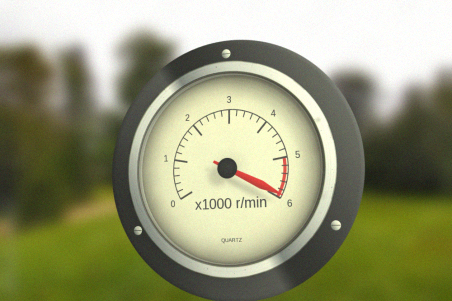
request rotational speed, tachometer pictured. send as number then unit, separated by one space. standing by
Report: 5900 rpm
